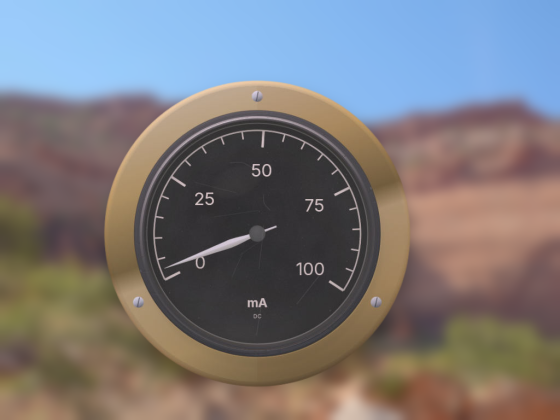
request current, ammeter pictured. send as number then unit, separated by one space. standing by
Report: 2.5 mA
